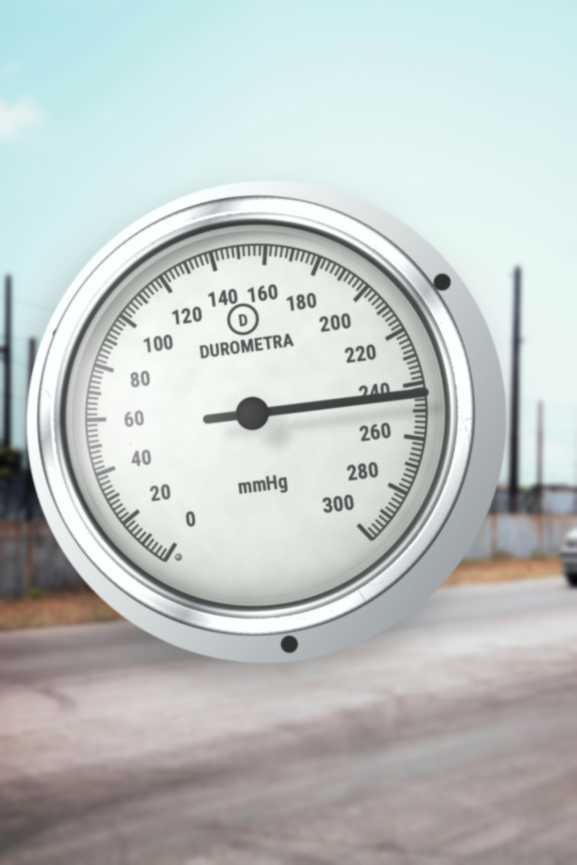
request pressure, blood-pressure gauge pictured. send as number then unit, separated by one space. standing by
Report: 244 mmHg
